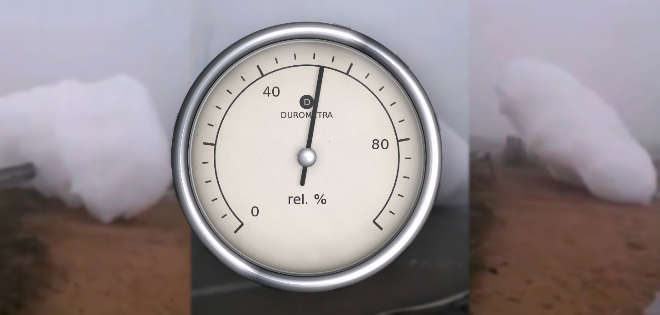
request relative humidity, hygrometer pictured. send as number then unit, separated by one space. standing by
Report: 54 %
